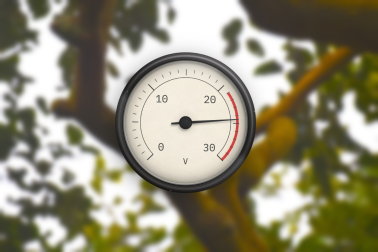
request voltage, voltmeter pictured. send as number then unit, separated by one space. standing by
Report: 24.5 V
